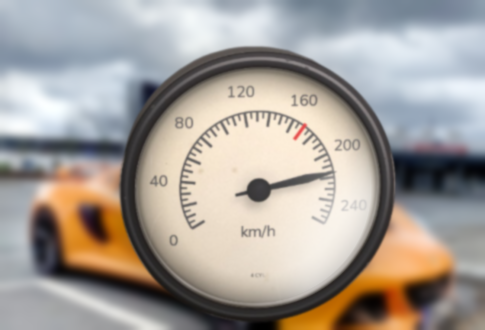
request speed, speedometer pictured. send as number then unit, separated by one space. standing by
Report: 215 km/h
